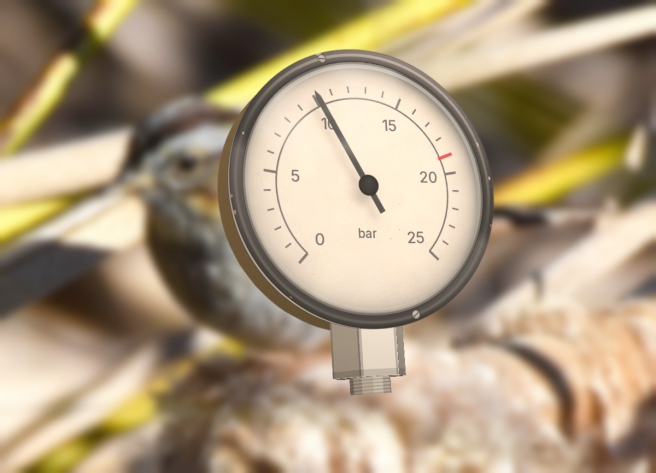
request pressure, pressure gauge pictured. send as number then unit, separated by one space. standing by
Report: 10 bar
